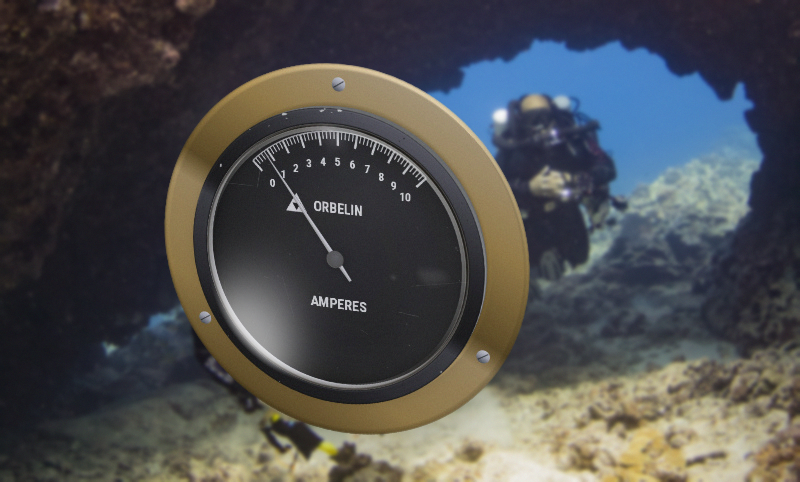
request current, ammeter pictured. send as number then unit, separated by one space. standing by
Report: 1 A
